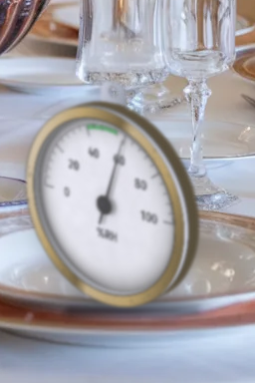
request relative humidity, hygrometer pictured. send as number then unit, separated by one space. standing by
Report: 60 %
